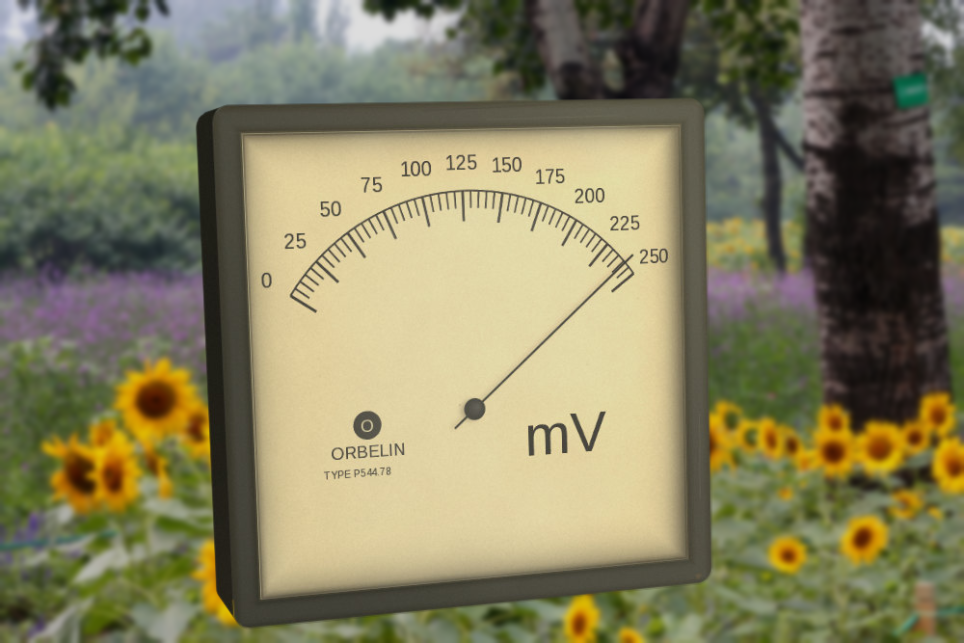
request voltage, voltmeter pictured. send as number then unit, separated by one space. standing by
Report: 240 mV
